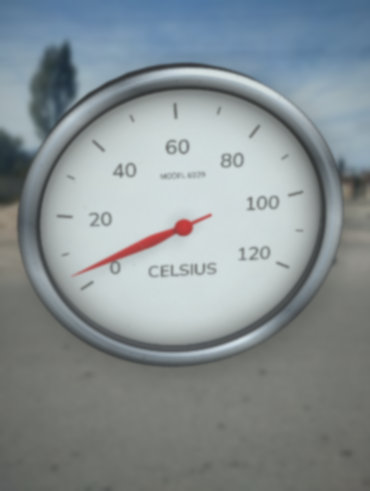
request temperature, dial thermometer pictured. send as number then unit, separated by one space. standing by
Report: 5 °C
